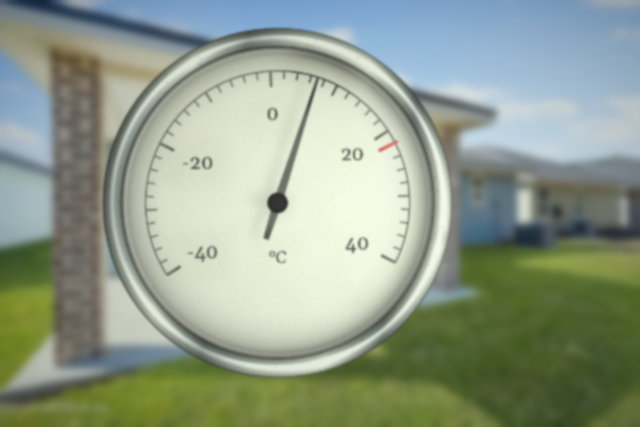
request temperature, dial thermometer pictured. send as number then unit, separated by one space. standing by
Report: 7 °C
